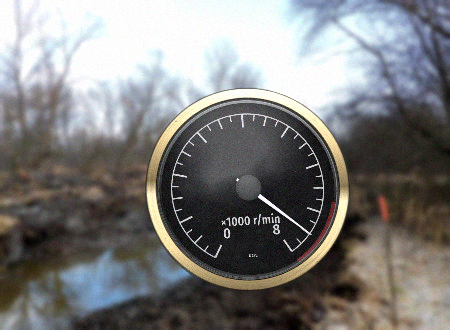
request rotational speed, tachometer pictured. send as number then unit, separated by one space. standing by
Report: 7500 rpm
